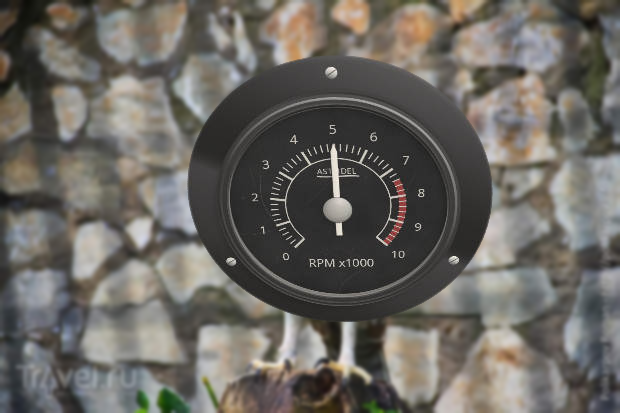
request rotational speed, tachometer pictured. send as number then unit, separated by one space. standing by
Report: 5000 rpm
